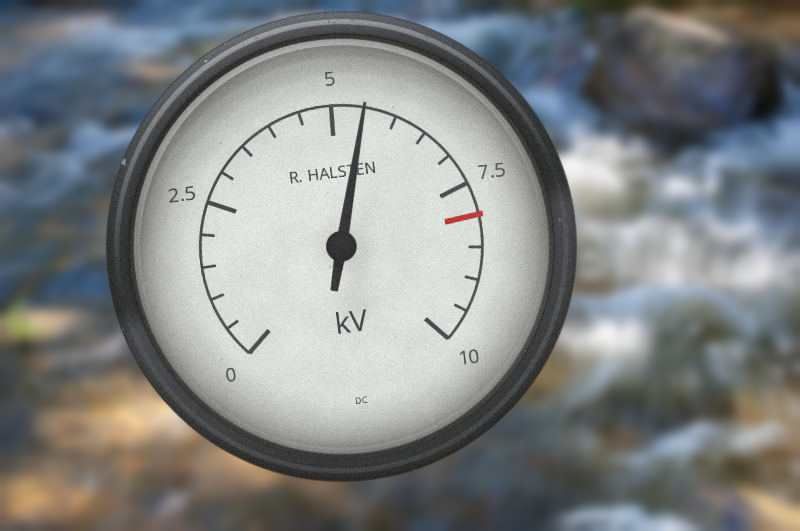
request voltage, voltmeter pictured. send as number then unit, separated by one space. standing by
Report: 5.5 kV
